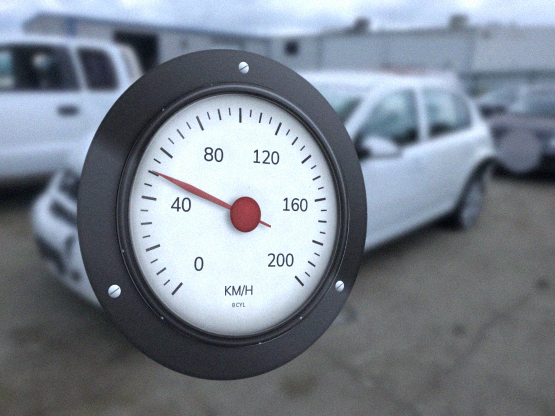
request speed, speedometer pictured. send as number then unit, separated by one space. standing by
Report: 50 km/h
